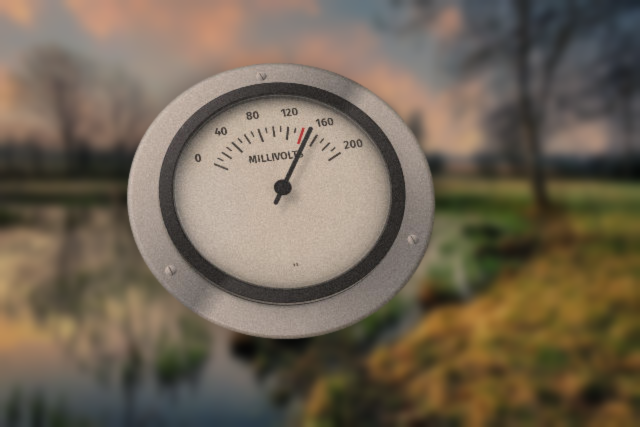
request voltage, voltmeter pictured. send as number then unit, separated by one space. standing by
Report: 150 mV
